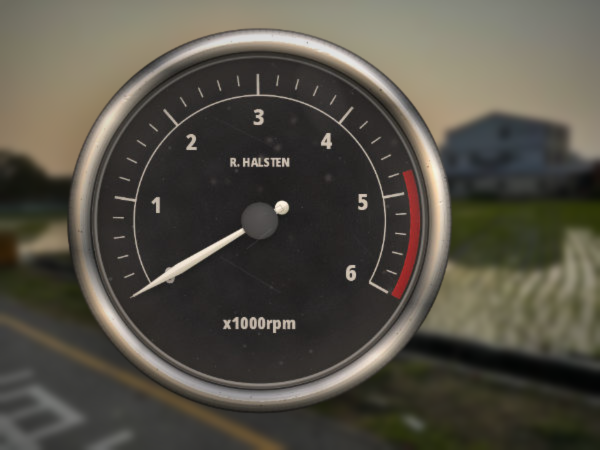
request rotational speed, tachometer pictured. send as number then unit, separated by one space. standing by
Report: 0 rpm
